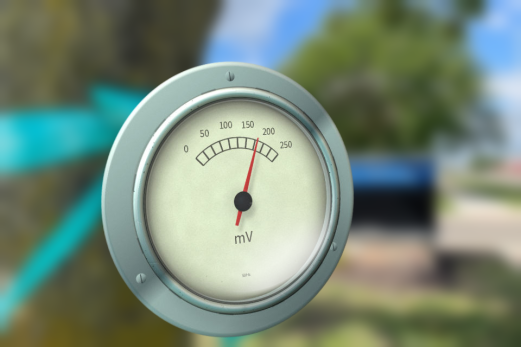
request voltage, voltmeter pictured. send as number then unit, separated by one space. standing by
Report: 175 mV
